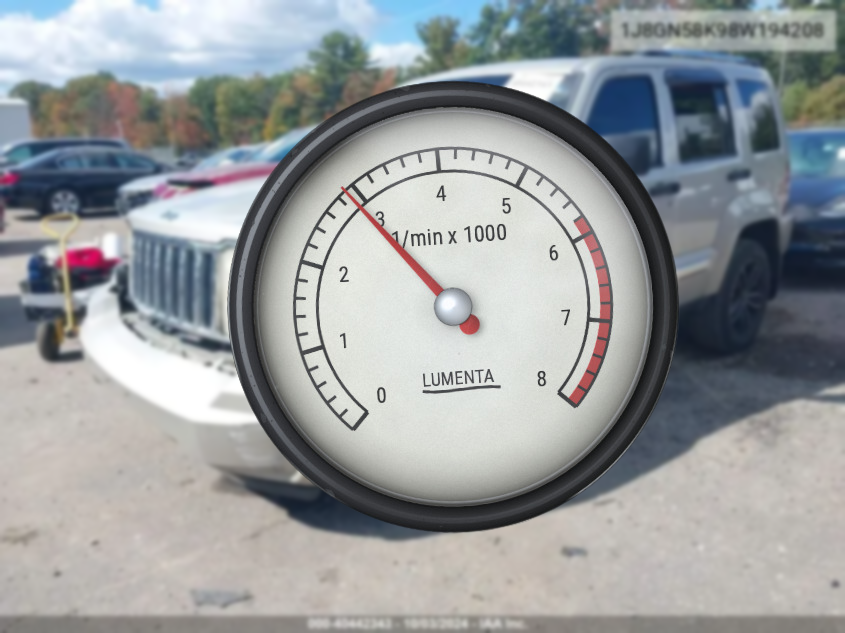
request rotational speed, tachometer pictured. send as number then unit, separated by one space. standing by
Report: 2900 rpm
